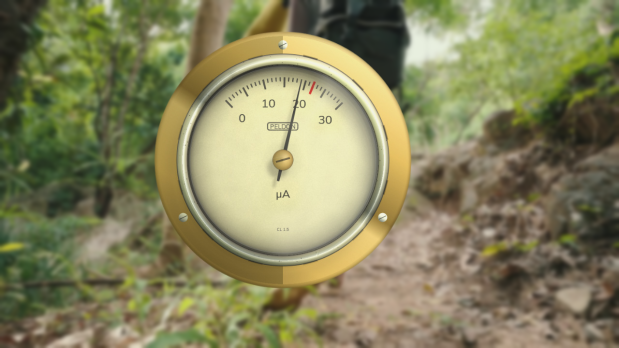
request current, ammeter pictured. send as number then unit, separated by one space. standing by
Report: 19 µA
